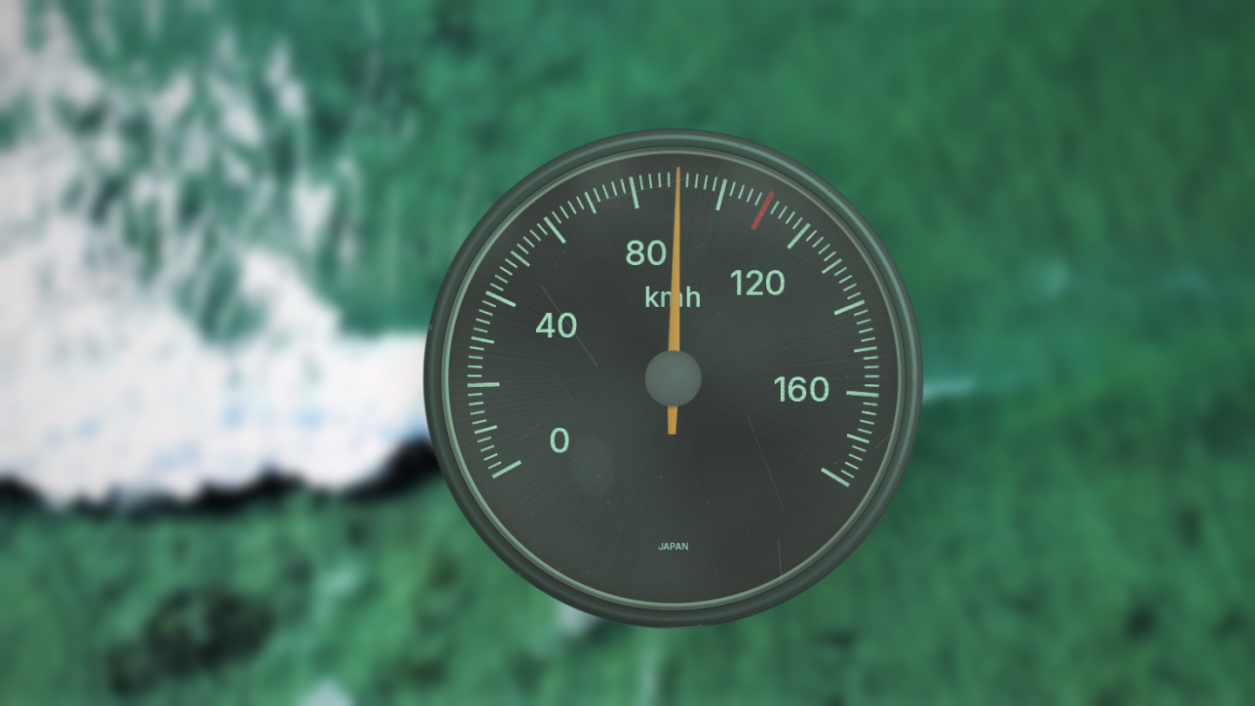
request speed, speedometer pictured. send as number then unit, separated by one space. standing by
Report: 90 km/h
